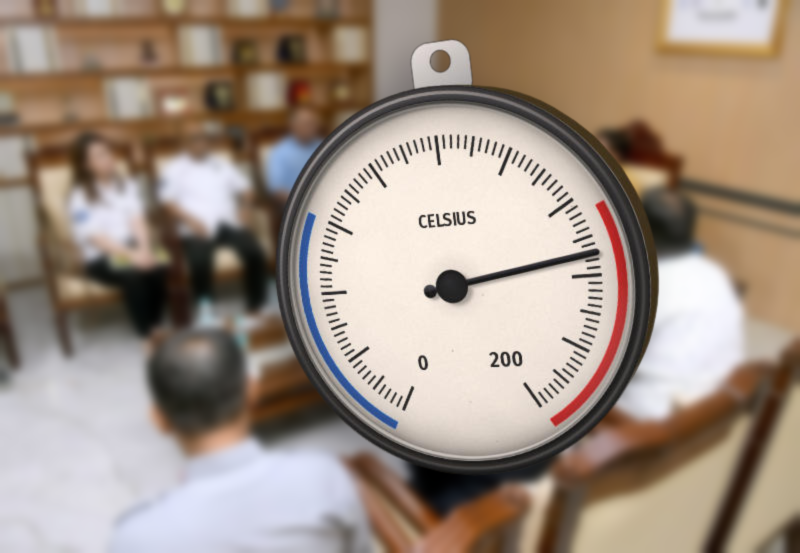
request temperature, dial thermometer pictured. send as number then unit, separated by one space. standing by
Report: 154 °C
